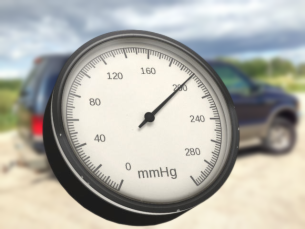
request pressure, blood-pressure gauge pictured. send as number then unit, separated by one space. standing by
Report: 200 mmHg
